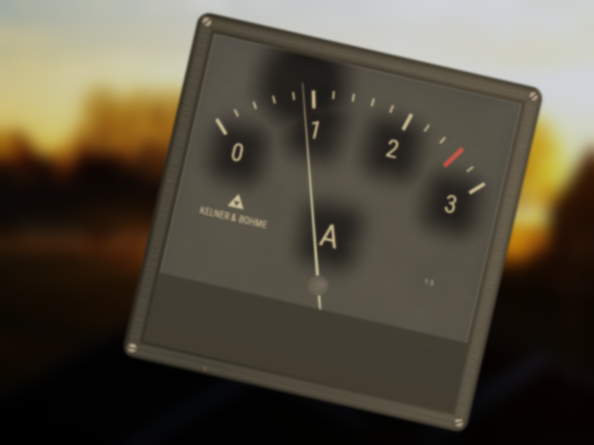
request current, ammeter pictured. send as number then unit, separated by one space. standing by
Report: 0.9 A
